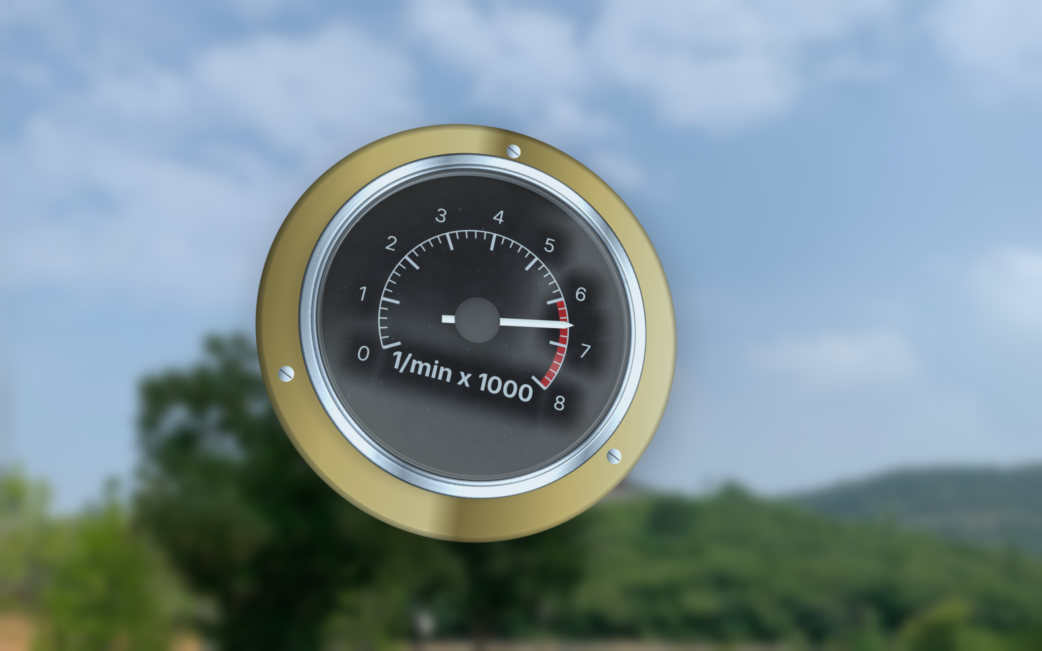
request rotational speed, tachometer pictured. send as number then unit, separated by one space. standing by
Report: 6600 rpm
